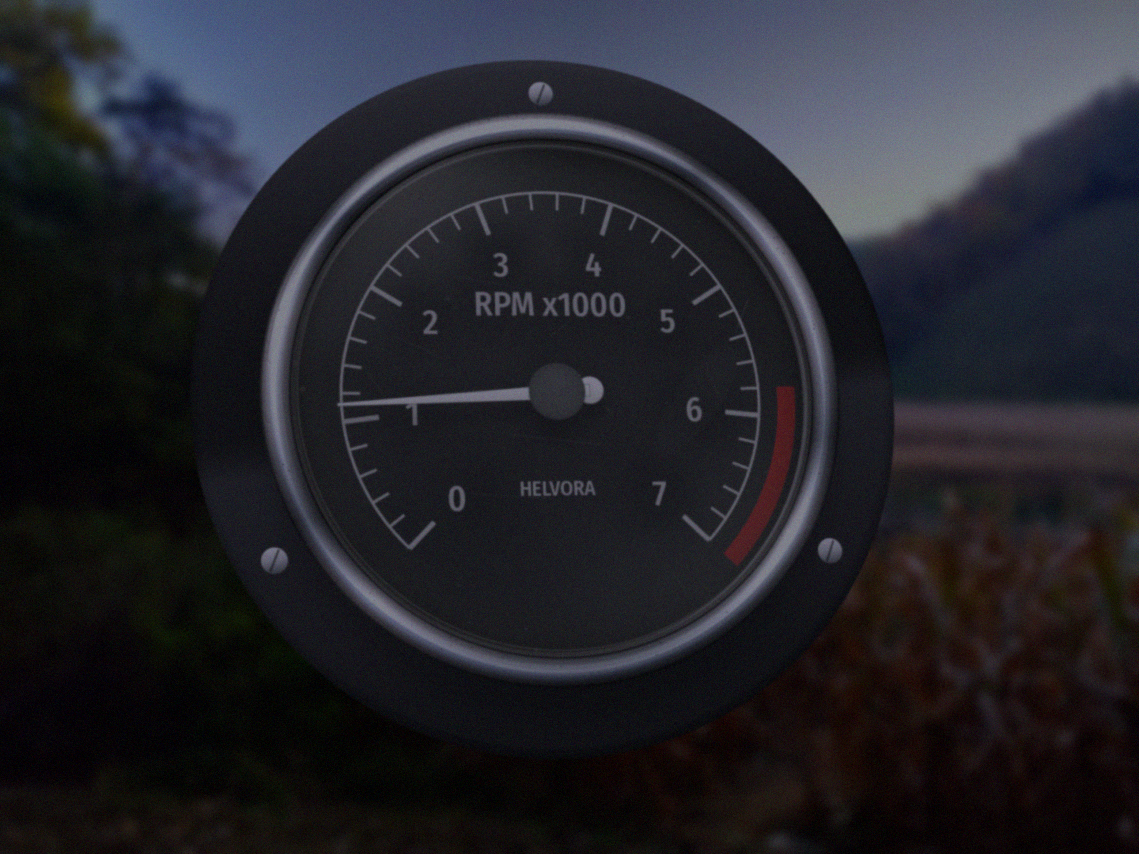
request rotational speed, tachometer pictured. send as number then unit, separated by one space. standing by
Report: 1100 rpm
